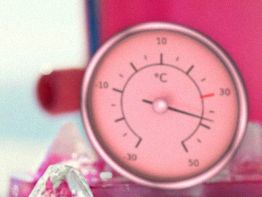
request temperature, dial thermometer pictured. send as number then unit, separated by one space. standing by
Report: 37.5 °C
